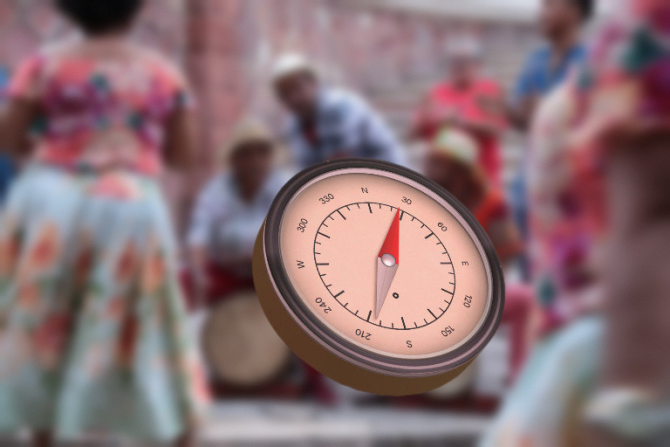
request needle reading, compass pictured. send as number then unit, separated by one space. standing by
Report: 25 °
